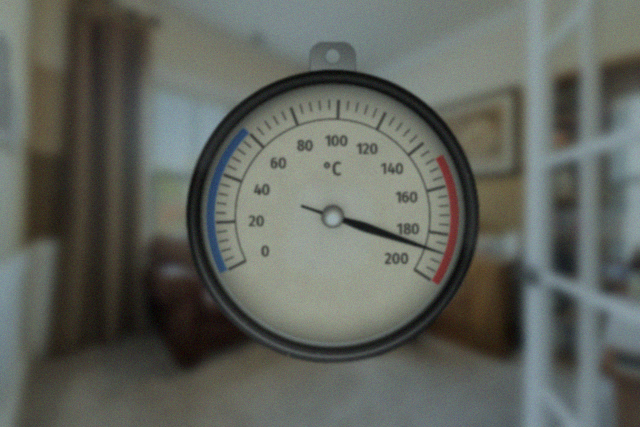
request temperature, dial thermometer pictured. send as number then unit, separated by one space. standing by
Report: 188 °C
